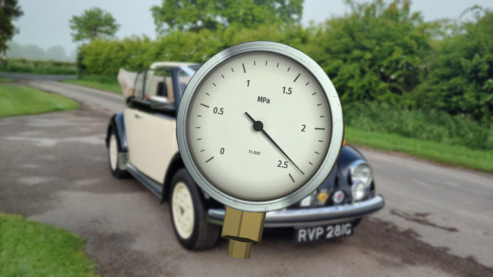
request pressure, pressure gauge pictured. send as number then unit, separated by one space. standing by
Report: 2.4 MPa
